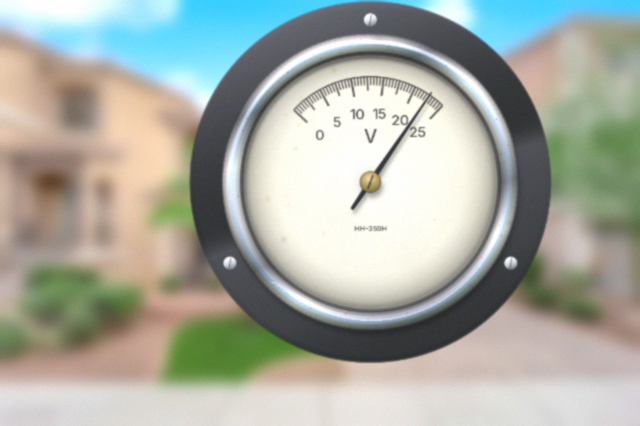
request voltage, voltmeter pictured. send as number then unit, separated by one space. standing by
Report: 22.5 V
